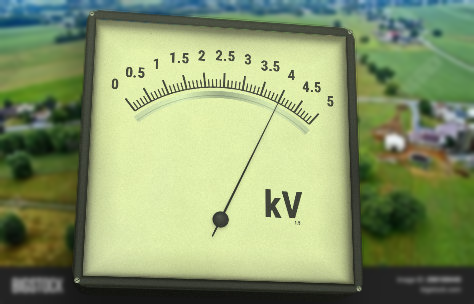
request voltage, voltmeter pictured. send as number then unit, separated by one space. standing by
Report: 4 kV
